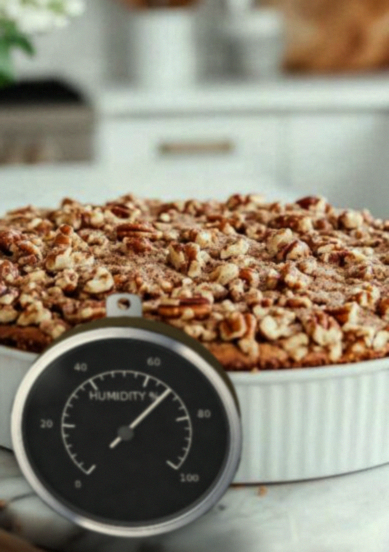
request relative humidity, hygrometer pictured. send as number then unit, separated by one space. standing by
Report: 68 %
